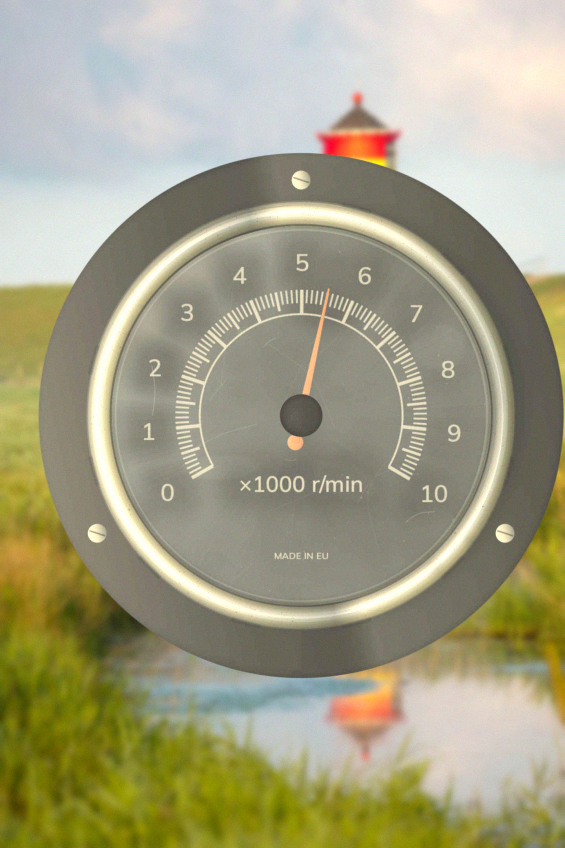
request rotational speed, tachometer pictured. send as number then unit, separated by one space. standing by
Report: 5500 rpm
